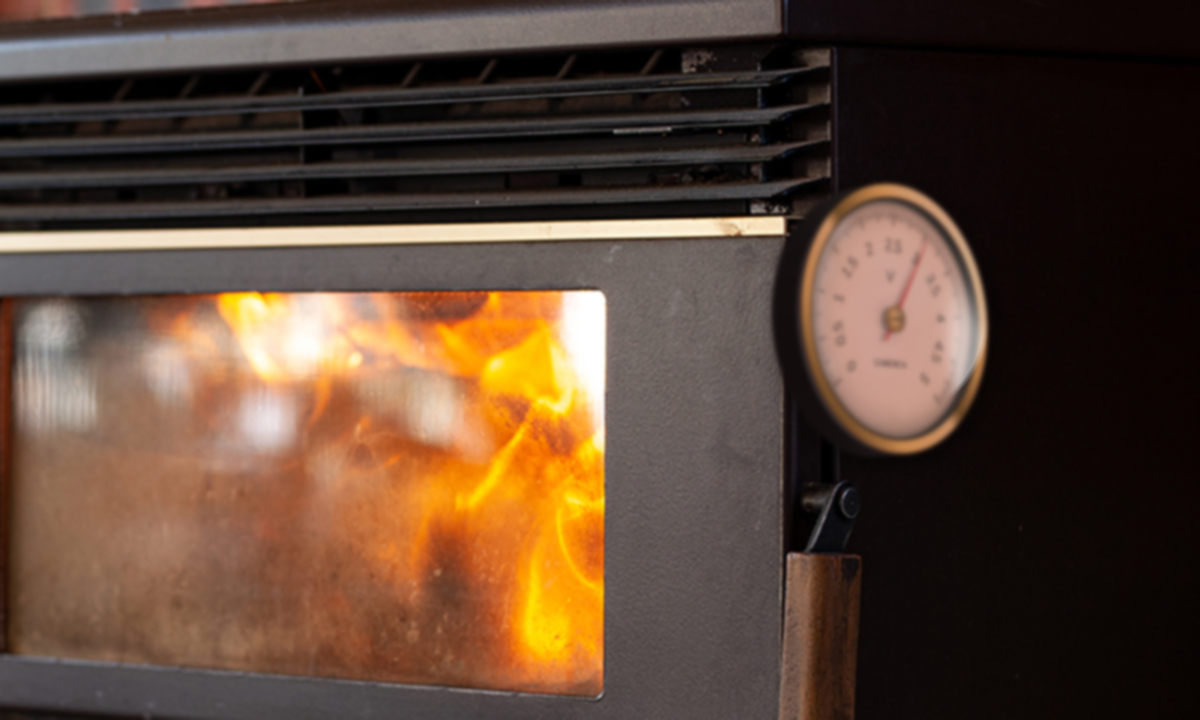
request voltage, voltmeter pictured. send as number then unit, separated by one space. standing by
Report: 3 V
